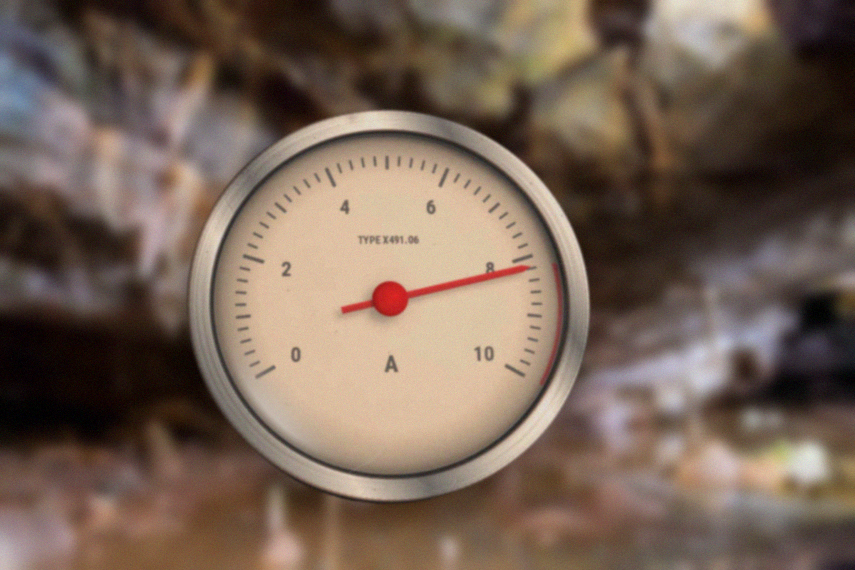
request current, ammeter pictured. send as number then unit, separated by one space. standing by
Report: 8.2 A
